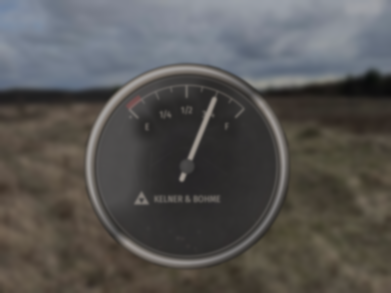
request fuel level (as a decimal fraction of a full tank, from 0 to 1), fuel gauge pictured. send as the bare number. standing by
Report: 0.75
